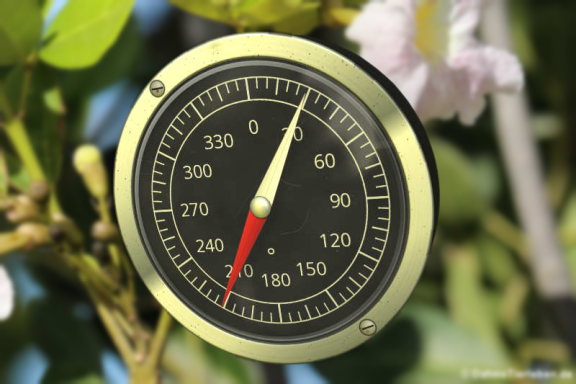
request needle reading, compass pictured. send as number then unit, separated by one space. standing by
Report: 210 °
